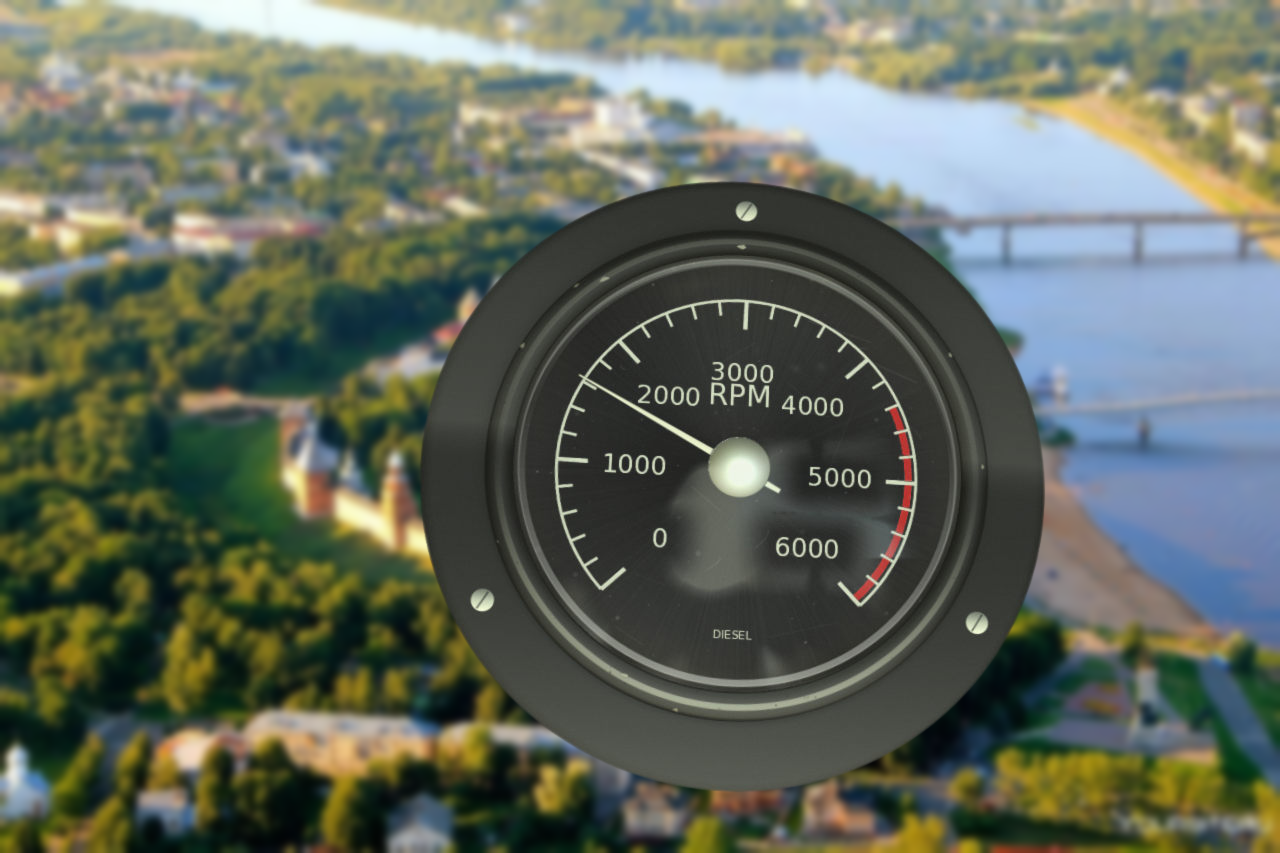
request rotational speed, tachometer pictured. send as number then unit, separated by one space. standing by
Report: 1600 rpm
